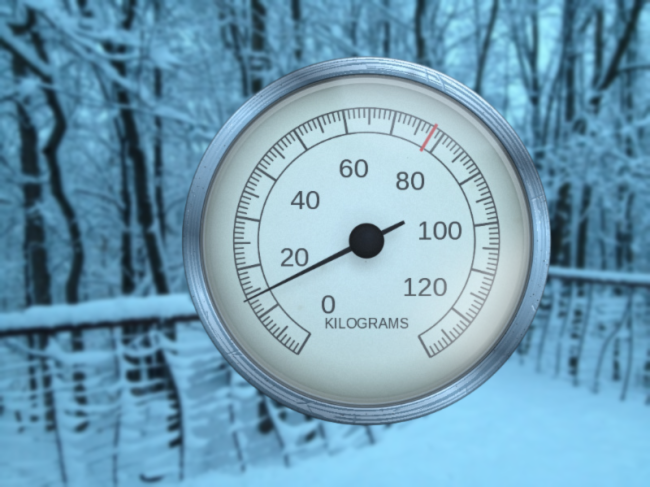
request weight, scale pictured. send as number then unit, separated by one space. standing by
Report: 14 kg
